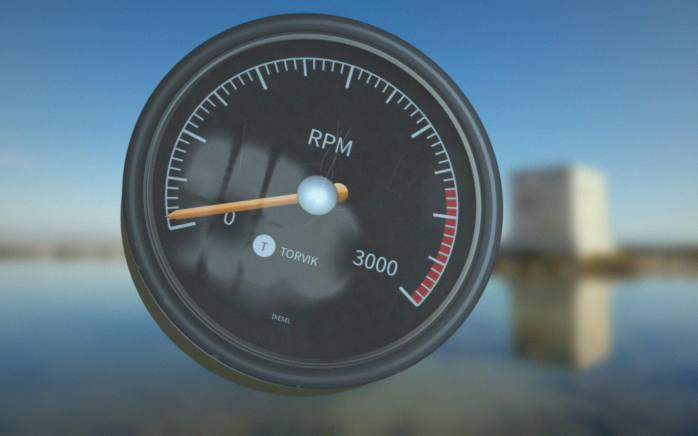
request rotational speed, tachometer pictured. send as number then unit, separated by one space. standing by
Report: 50 rpm
